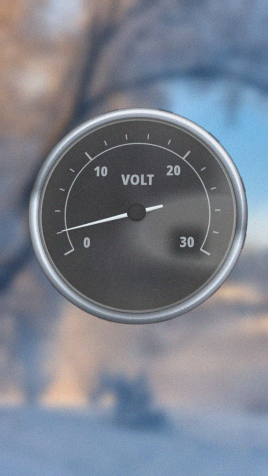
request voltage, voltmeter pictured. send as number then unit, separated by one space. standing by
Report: 2 V
